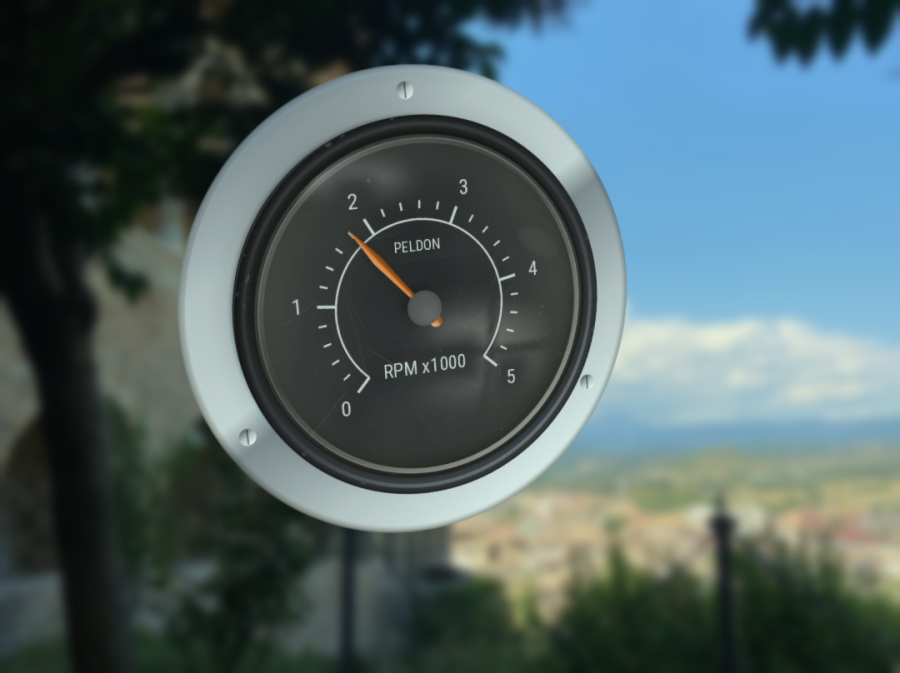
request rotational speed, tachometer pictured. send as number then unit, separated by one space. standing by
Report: 1800 rpm
